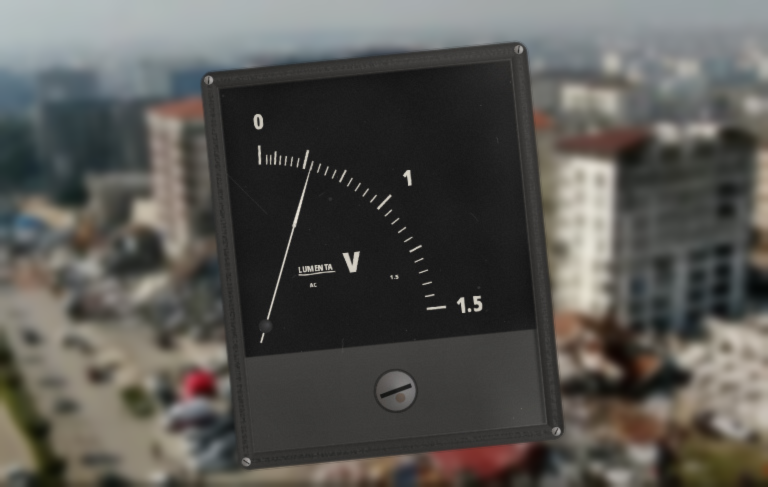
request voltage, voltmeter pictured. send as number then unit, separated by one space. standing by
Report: 0.55 V
